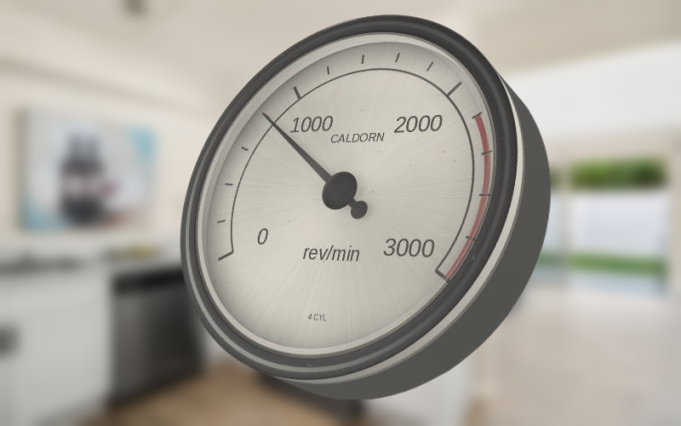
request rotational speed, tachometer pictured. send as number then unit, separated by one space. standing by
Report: 800 rpm
